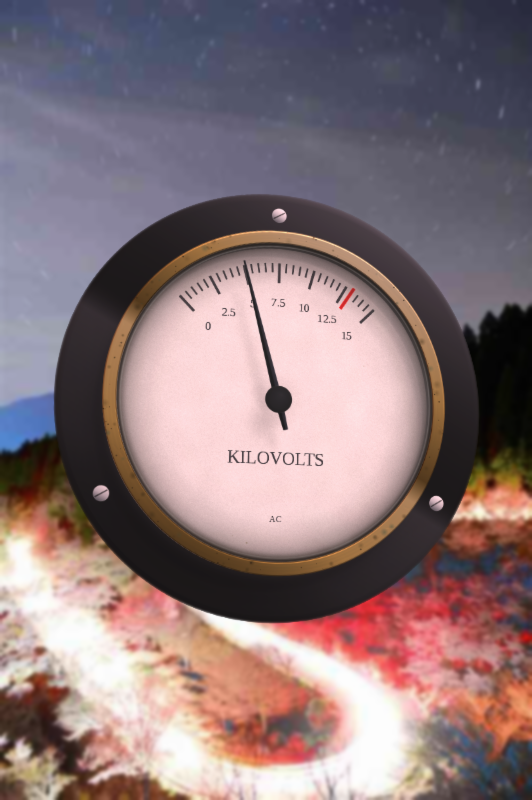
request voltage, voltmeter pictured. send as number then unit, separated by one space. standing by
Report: 5 kV
